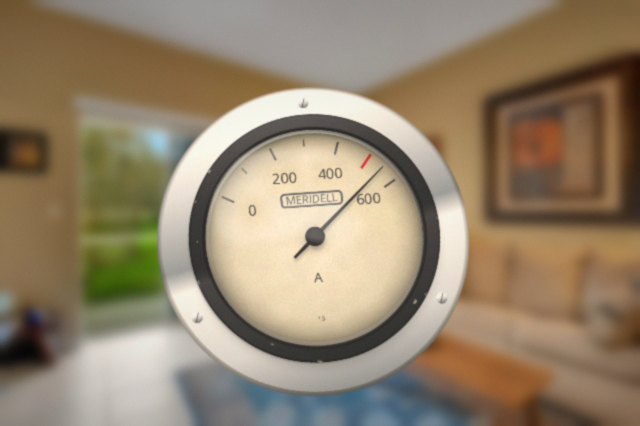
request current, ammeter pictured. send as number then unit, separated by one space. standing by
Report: 550 A
